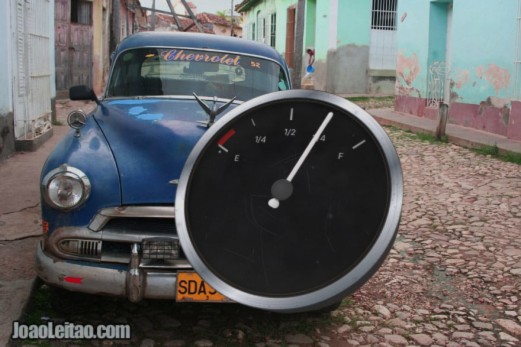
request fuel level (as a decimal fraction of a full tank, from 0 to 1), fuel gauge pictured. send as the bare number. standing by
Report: 0.75
